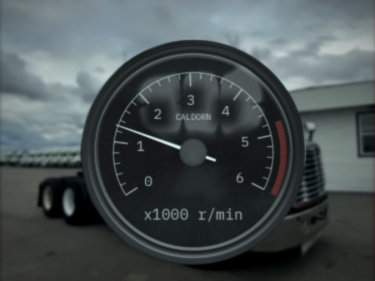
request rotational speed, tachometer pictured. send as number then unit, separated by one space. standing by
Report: 1300 rpm
